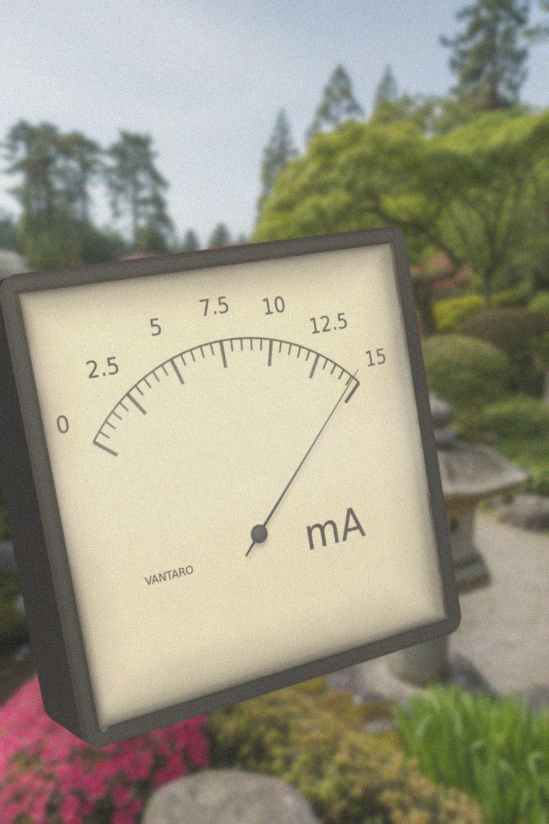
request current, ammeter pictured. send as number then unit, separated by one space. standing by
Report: 14.5 mA
